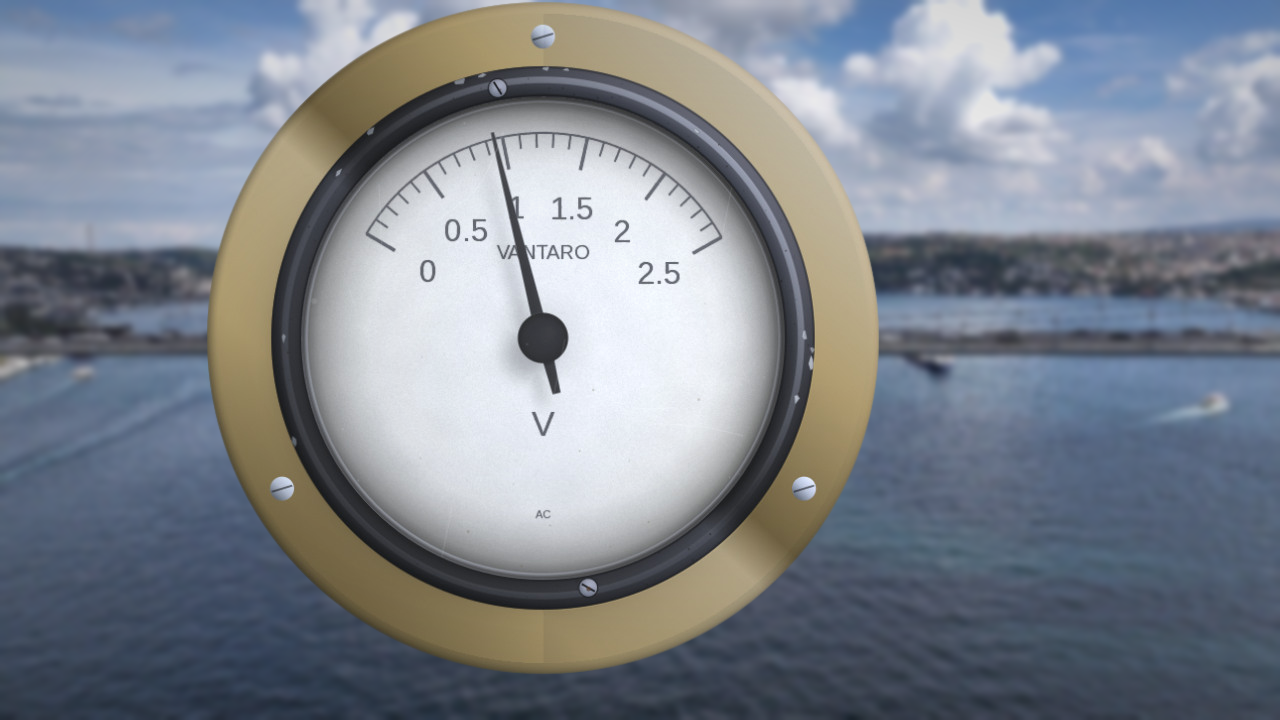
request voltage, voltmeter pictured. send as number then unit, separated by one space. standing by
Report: 0.95 V
